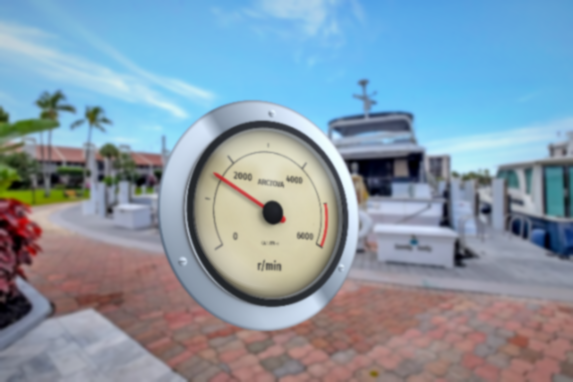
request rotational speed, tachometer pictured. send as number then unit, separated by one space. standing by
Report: 1500 rpm
